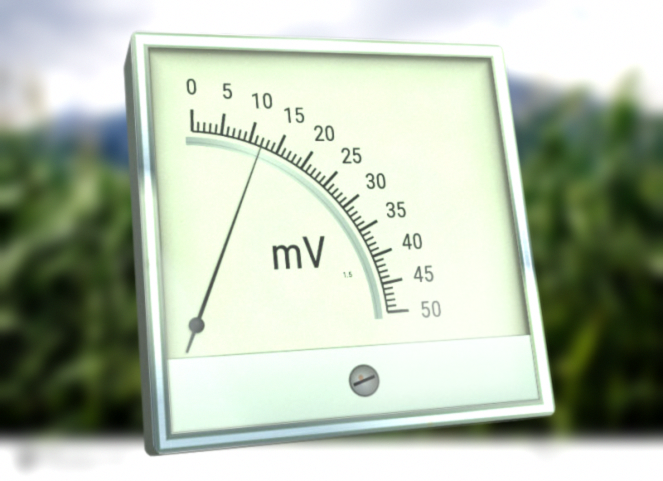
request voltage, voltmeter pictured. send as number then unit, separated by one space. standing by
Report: 12 mV
